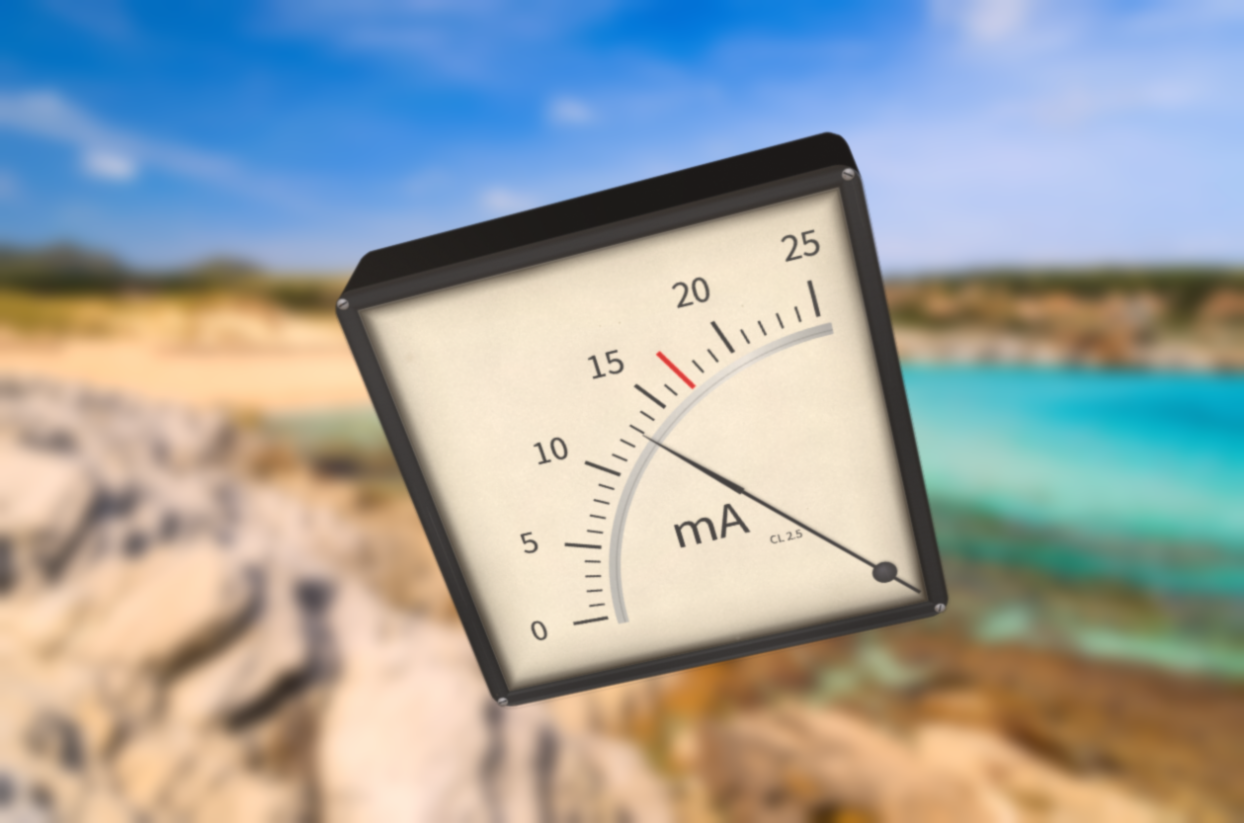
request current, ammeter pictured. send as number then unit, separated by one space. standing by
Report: 13 mA
